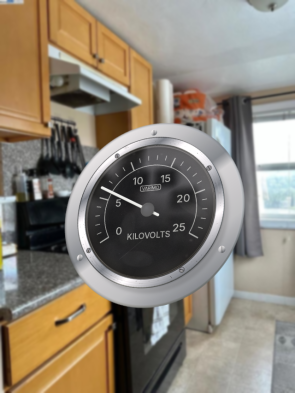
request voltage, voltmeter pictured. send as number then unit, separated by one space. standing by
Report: 6 kV
